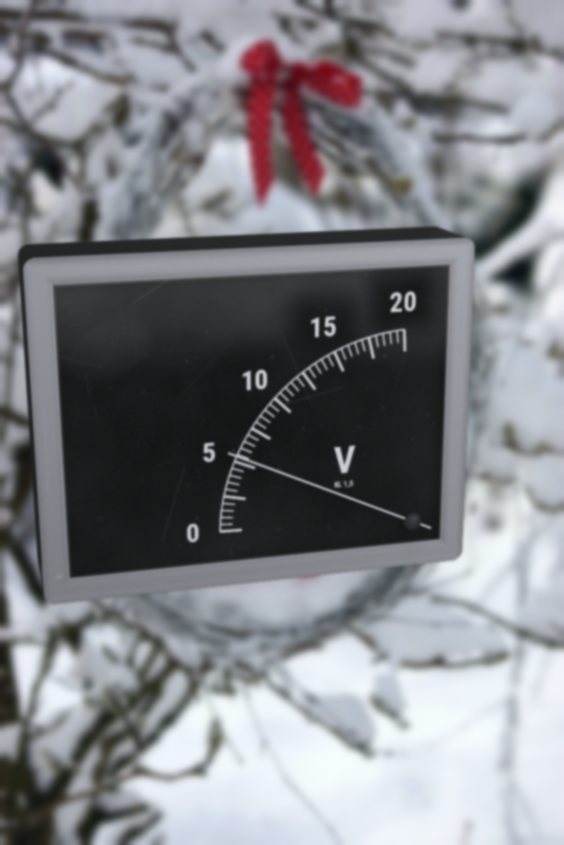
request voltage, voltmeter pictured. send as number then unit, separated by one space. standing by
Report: 5.5 V
